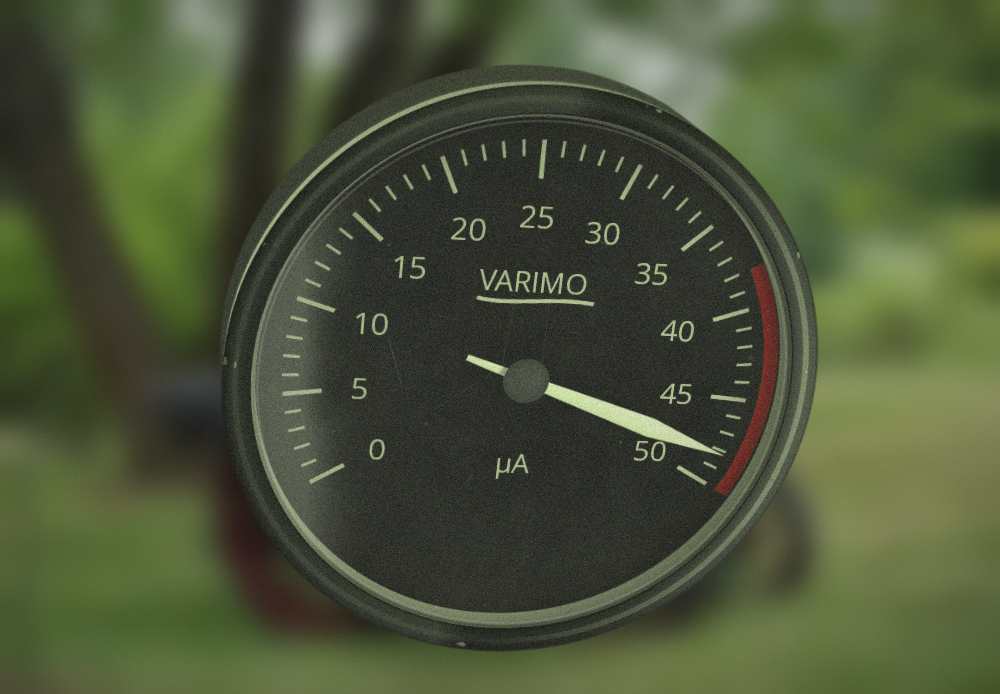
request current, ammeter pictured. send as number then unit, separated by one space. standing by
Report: 48 µA
